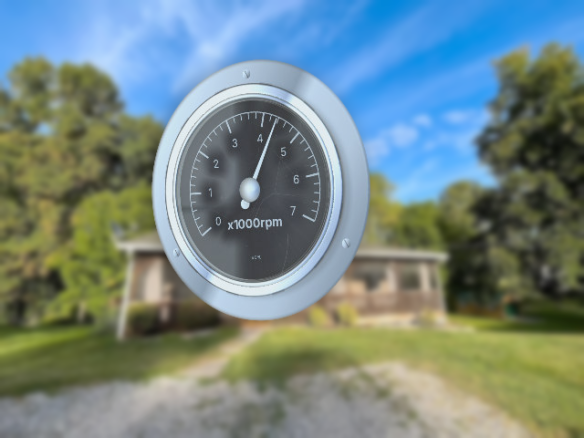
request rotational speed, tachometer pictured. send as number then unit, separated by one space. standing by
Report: 4400 rpm
